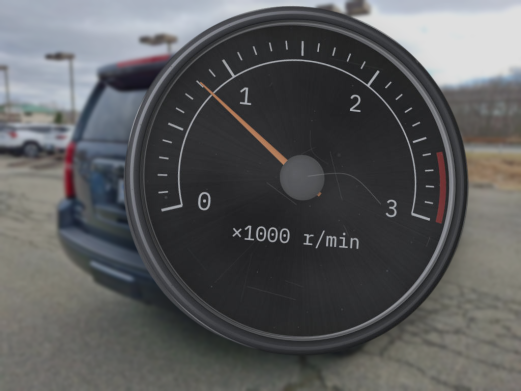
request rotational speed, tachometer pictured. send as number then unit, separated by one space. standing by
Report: 800 rpm
